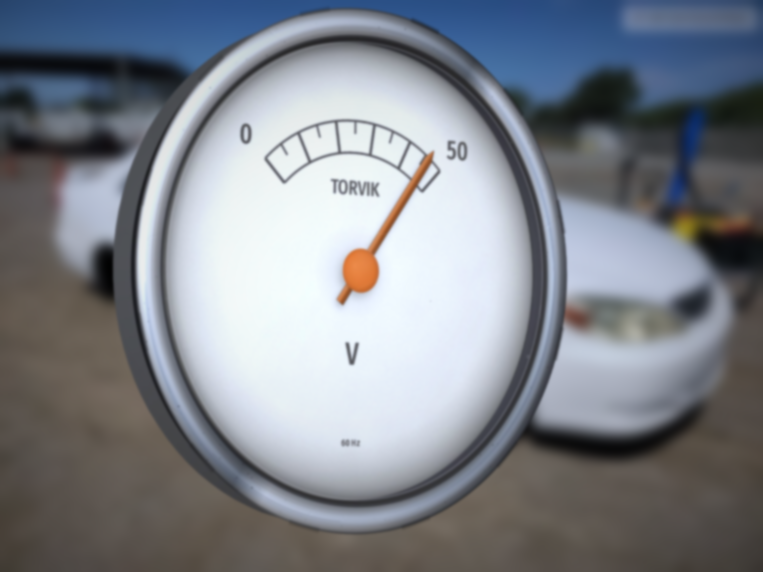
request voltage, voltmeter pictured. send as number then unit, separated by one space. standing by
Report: 45 V
